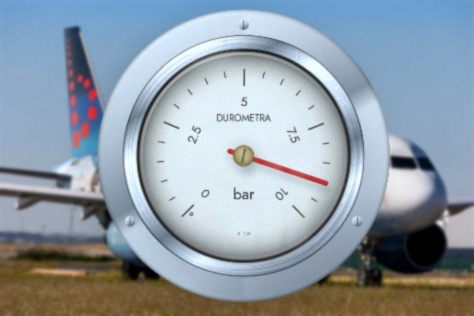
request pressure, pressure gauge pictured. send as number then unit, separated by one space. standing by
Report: 9 bar
